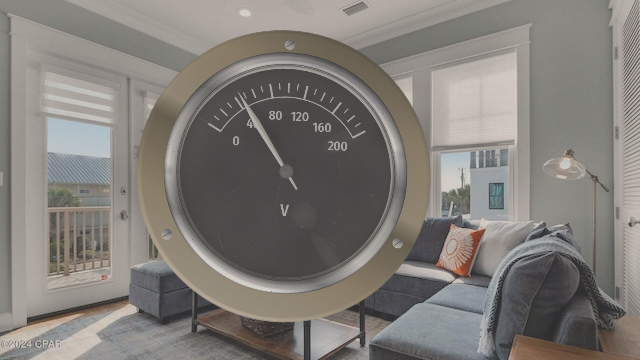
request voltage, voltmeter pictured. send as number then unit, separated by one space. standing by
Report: 45 V
